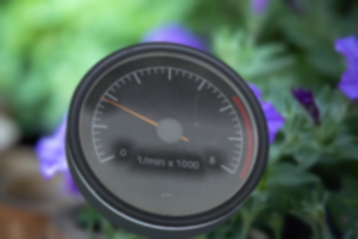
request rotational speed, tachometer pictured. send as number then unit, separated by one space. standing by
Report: 1800 rpm
